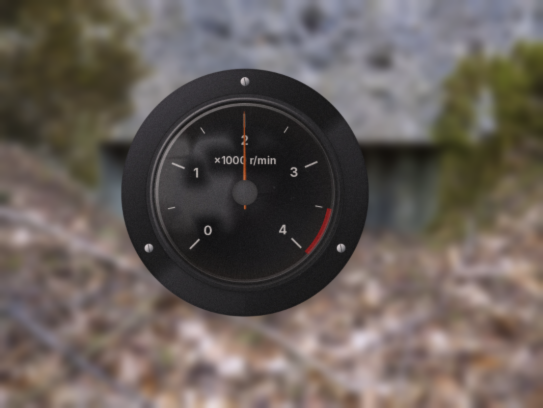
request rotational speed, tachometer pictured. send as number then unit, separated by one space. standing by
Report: 2000 rpm
